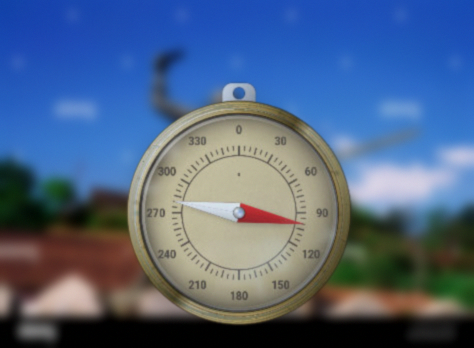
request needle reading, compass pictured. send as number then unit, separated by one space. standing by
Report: 100 °
